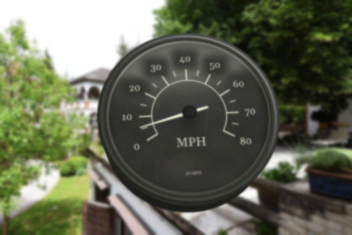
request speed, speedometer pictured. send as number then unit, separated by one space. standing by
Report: 5 mph
